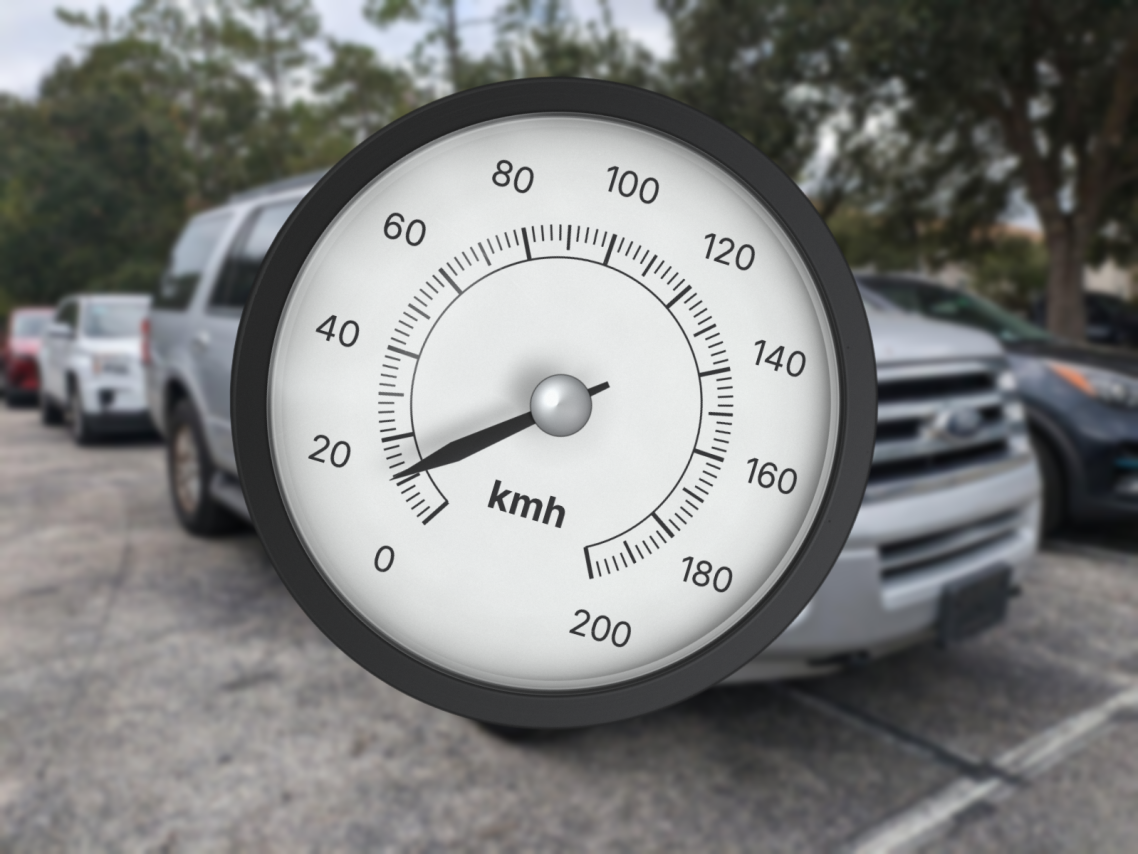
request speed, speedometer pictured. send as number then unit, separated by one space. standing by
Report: 12 km/h
